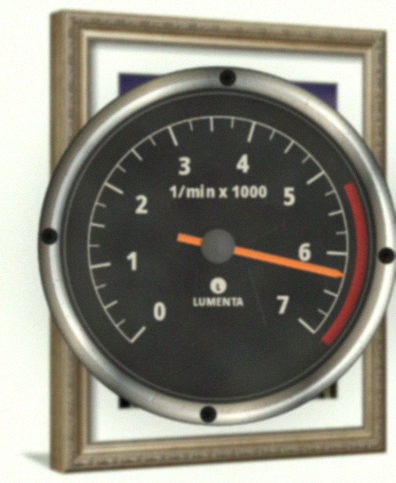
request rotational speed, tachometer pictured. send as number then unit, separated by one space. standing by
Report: 6250 rpm
